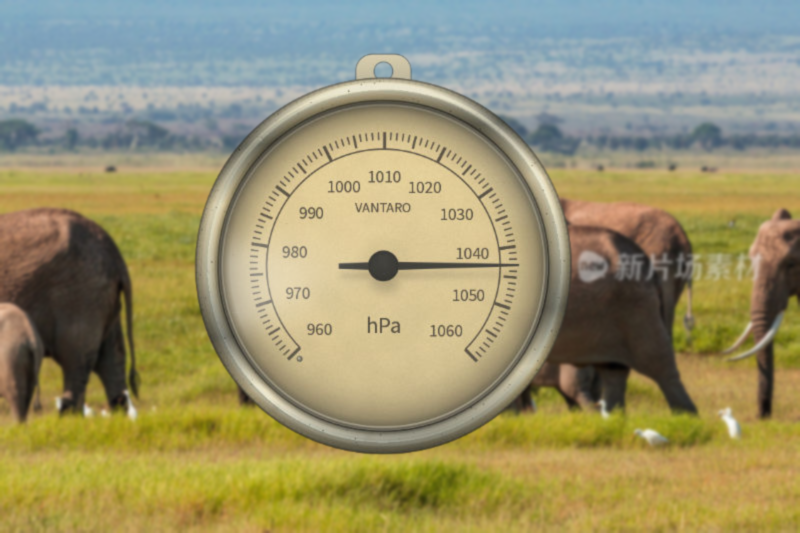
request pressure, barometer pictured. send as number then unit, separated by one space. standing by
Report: 1043 hPa
